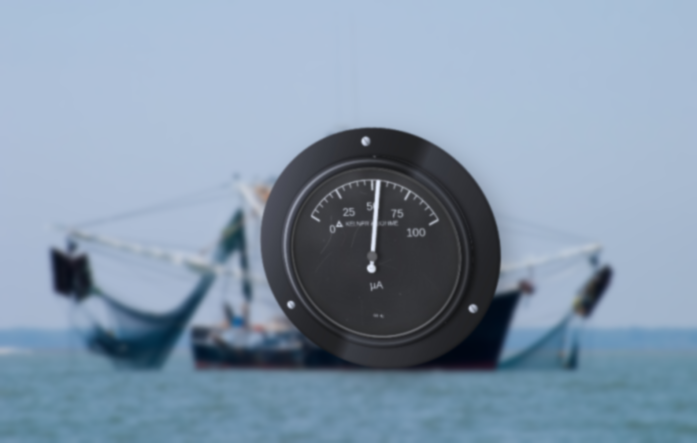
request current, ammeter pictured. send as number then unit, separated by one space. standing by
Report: 55 µA
